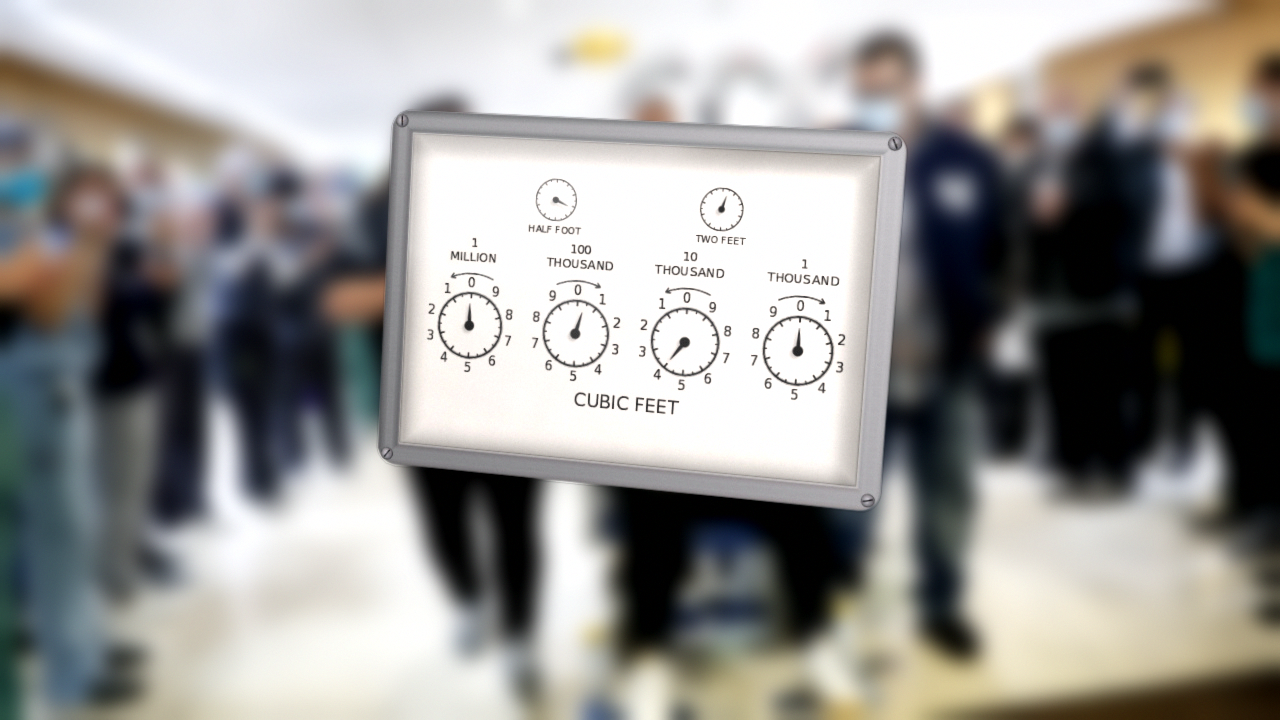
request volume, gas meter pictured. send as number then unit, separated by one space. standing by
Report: 4000 ft³
